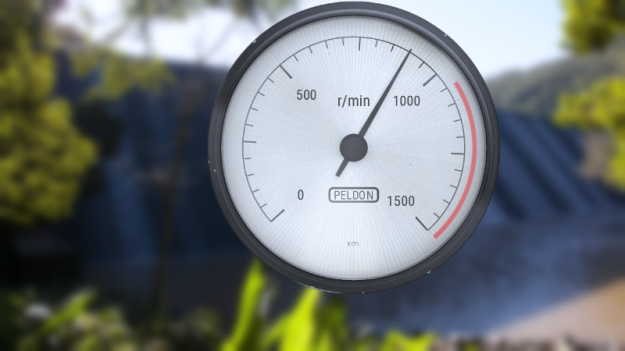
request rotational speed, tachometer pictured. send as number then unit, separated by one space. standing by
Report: 900 rpm
